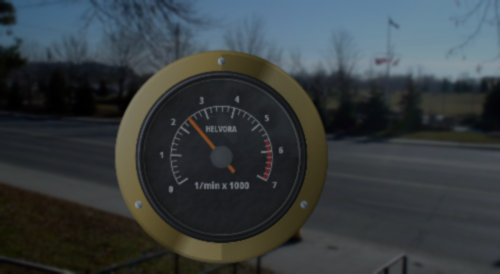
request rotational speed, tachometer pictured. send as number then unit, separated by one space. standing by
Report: 2400 rpm
